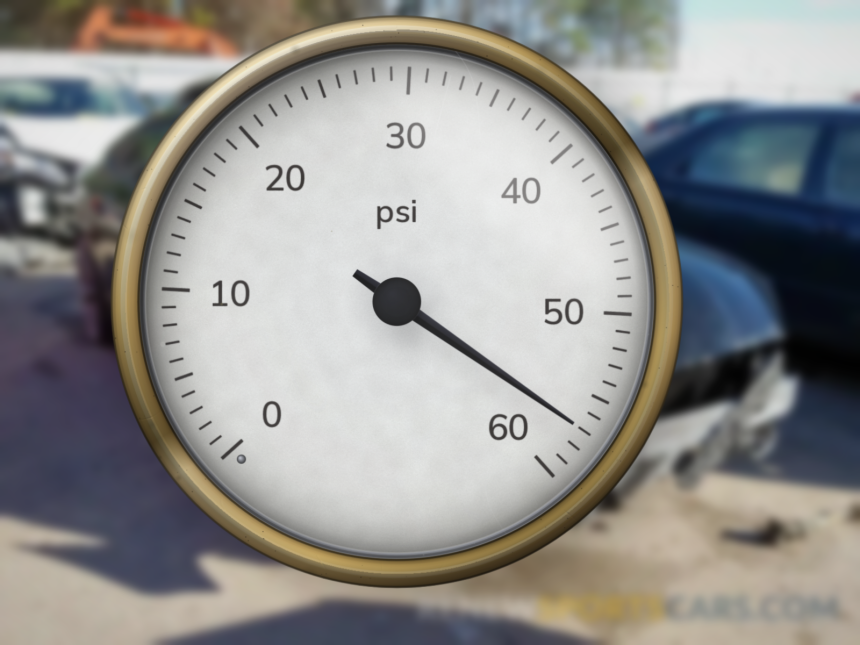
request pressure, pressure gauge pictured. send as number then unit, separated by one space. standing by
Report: 57 psi
